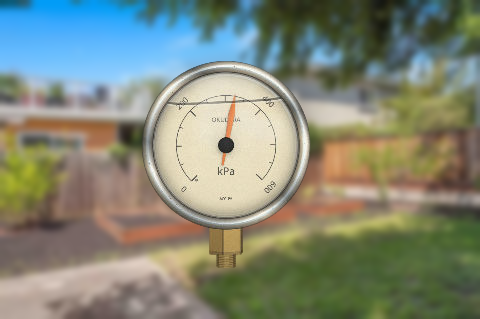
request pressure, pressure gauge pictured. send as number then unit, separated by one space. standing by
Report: 325 kPa
